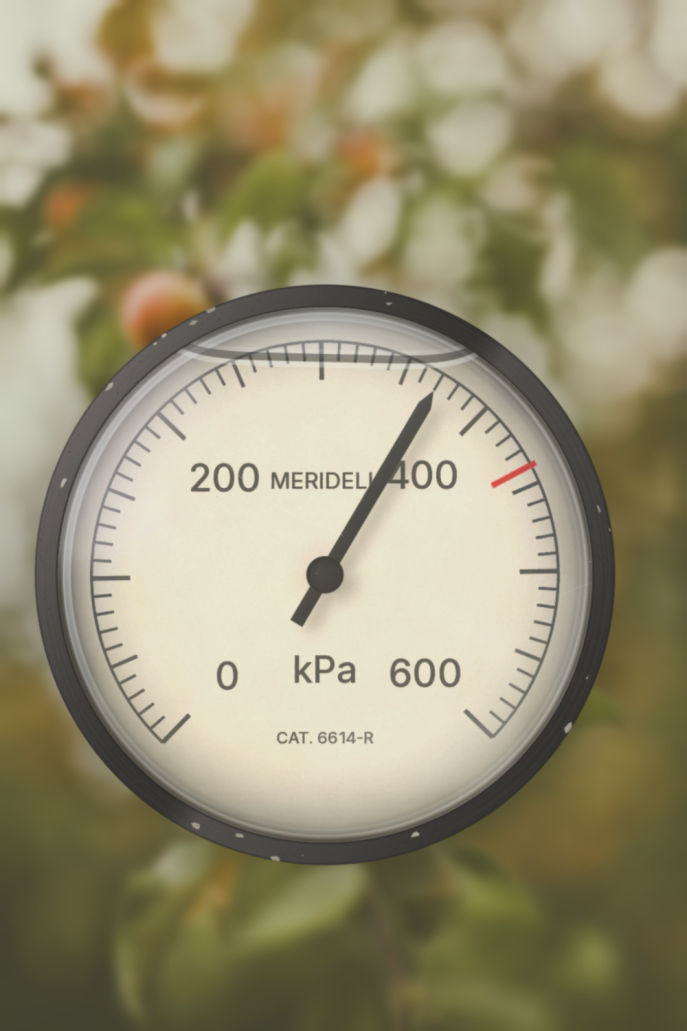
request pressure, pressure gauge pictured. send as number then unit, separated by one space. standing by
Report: 370 kPa
